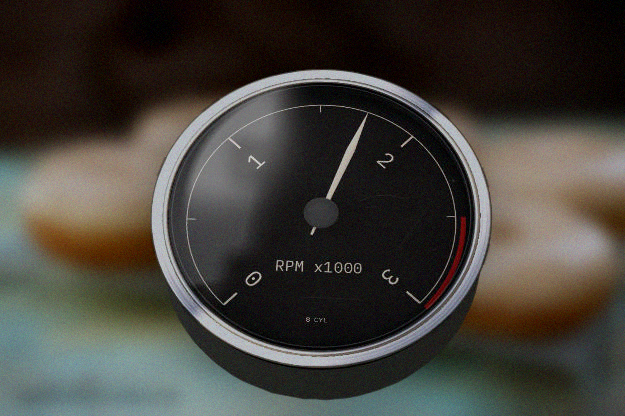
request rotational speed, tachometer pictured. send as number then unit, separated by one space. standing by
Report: 1750 rpm
